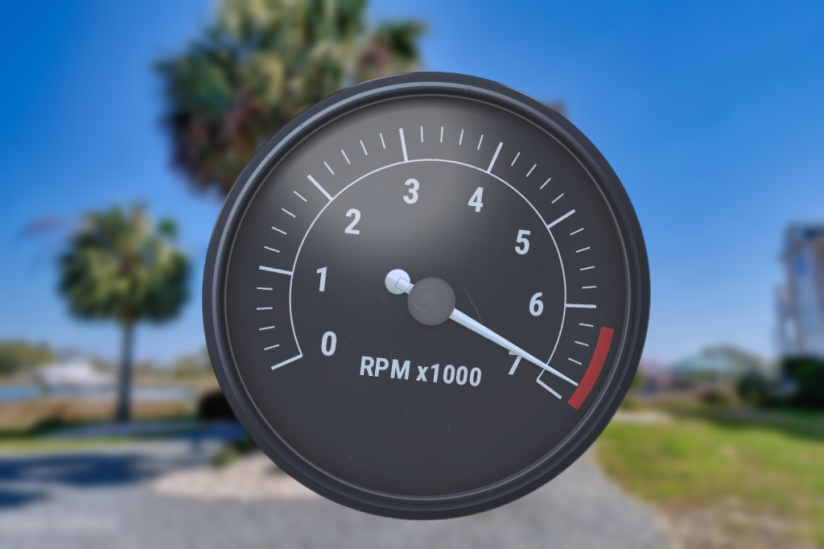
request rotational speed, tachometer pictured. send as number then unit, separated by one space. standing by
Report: 6800 rpm
